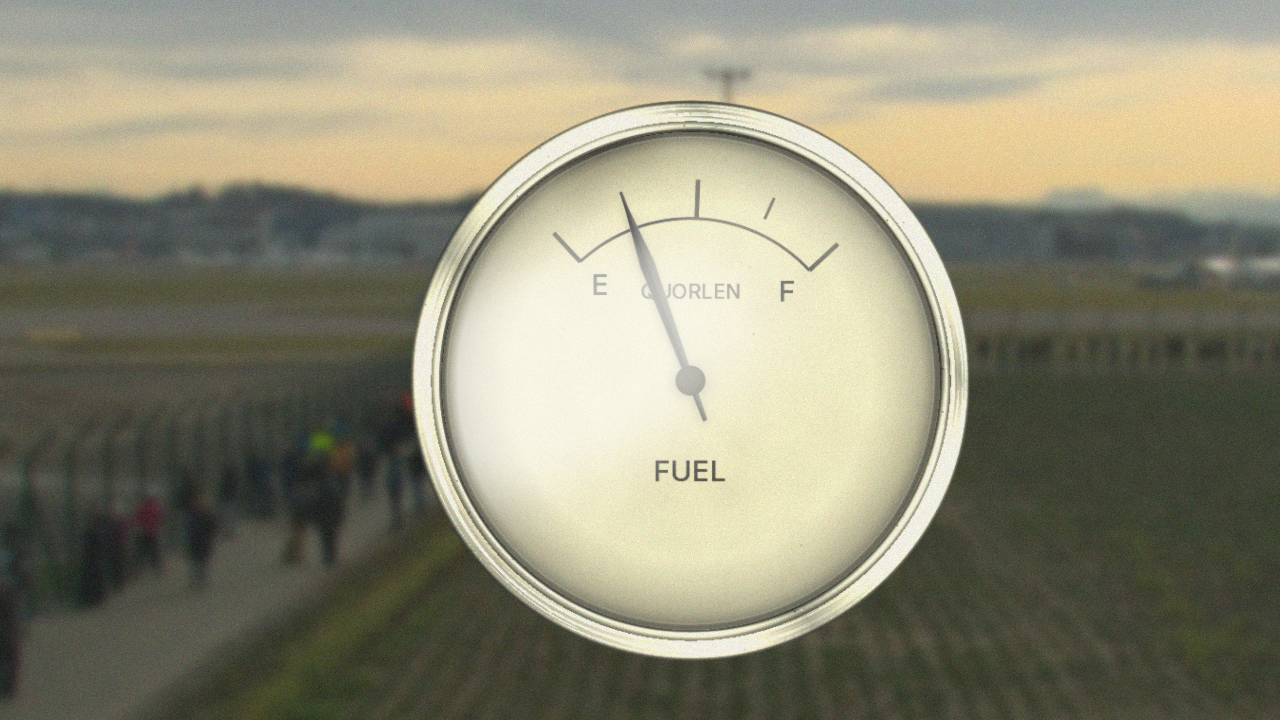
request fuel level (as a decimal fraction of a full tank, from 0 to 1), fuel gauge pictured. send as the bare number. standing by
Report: 0.25
